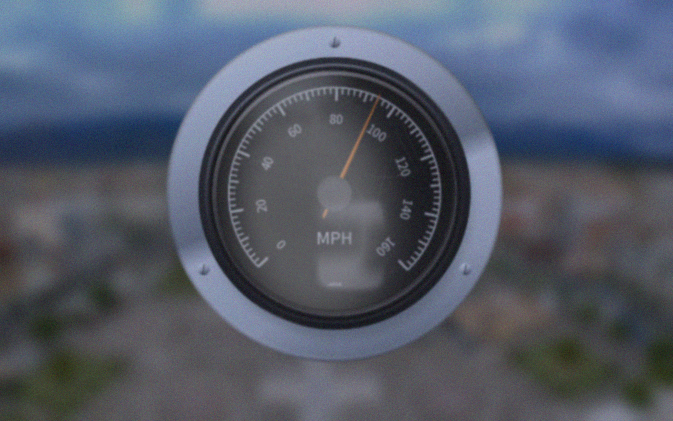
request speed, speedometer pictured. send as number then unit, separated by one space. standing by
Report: 94 mph
